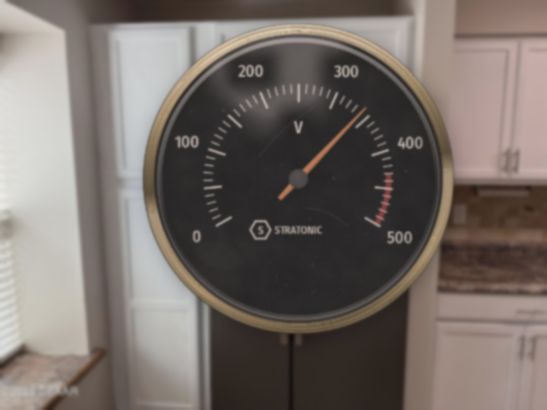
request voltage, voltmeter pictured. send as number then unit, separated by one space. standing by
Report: 340 V
